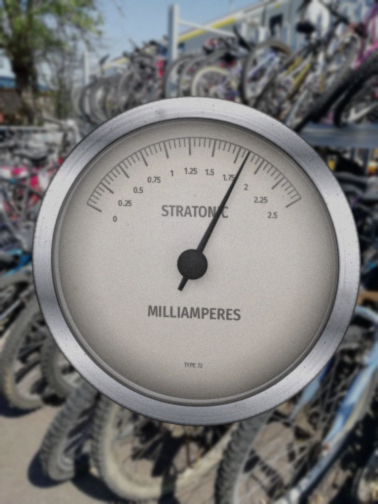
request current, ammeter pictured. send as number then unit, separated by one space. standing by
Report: 1.85 mA
